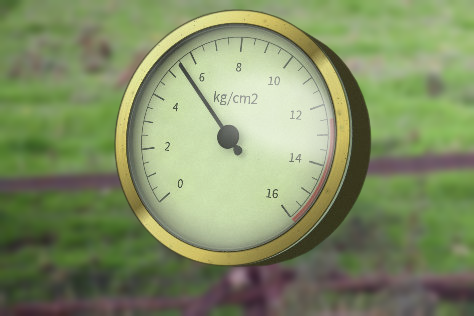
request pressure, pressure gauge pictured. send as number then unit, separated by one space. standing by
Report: 5.5 kg/cm²
